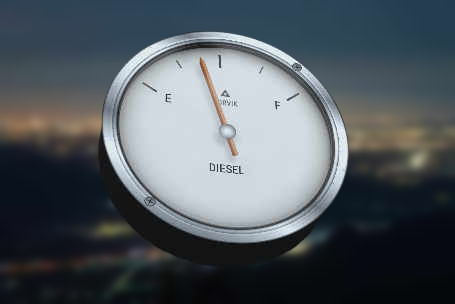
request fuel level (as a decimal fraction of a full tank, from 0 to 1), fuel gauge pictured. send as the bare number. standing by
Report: 0.375
